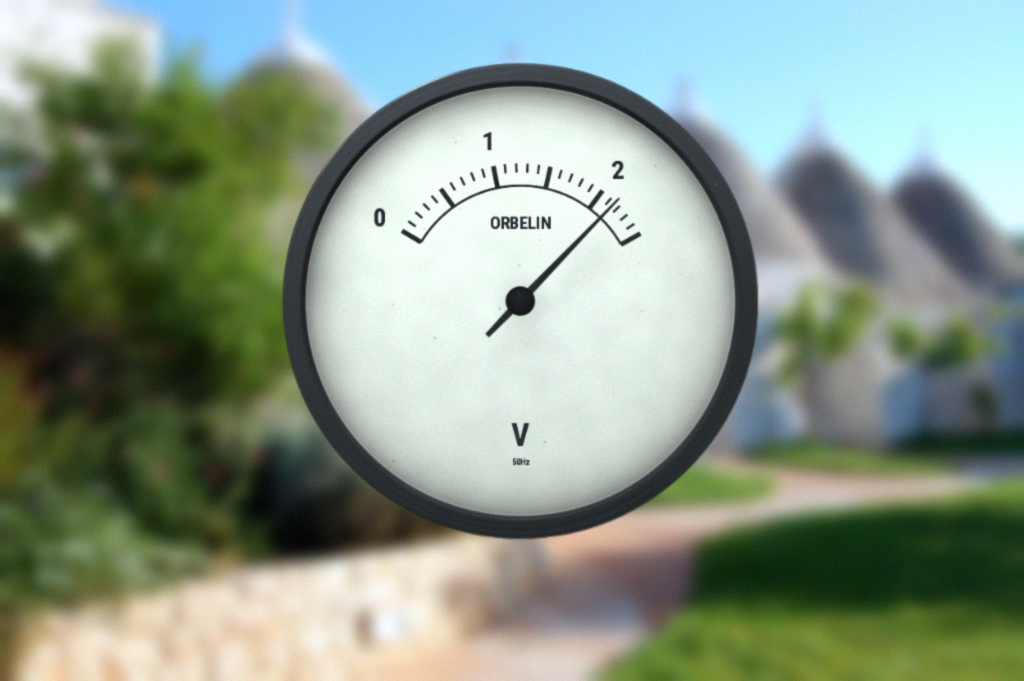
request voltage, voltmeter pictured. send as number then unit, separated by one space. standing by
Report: 2.15 V
